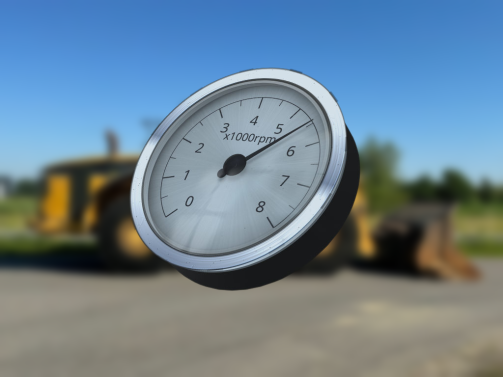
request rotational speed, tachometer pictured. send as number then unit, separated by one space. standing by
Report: 5500 rpm
